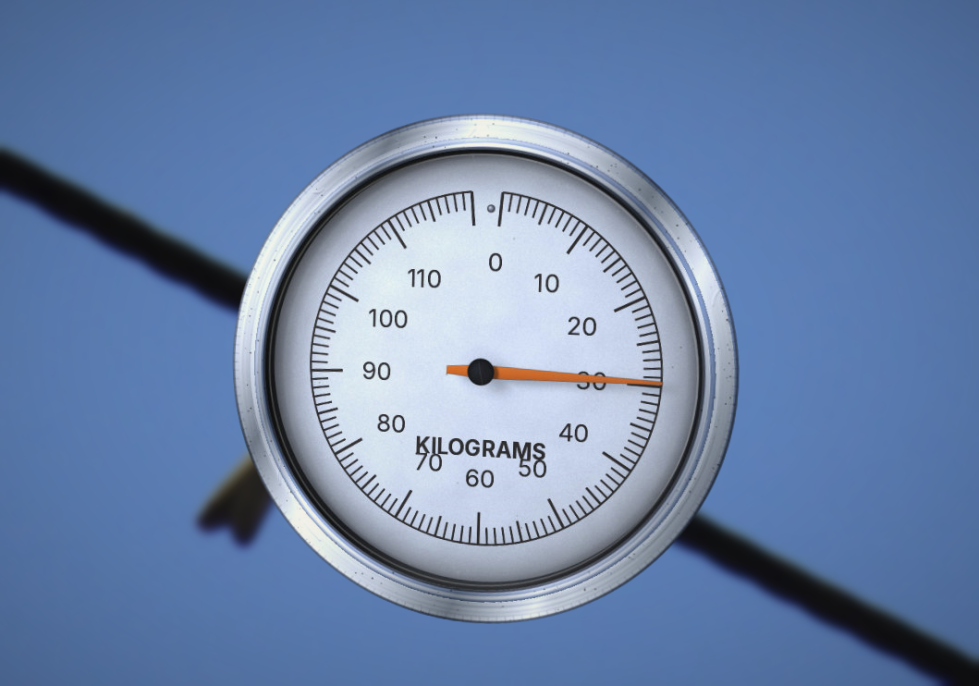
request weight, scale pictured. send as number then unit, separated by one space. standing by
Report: 29.5 kg
